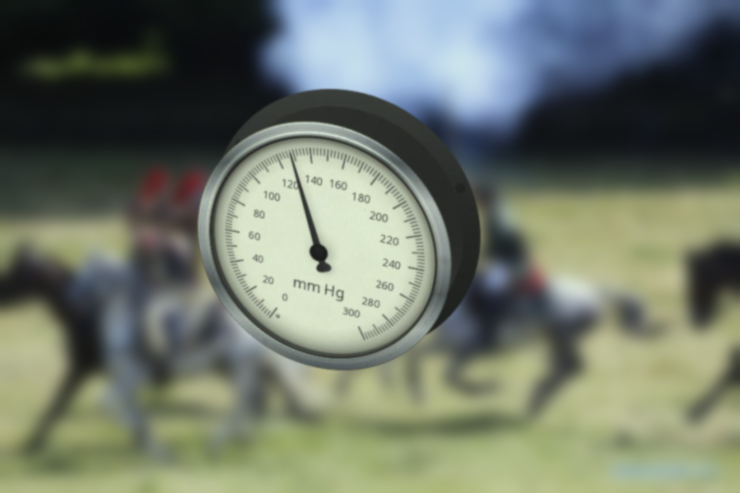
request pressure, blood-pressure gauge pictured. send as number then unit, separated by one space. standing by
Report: 130 mmHg
